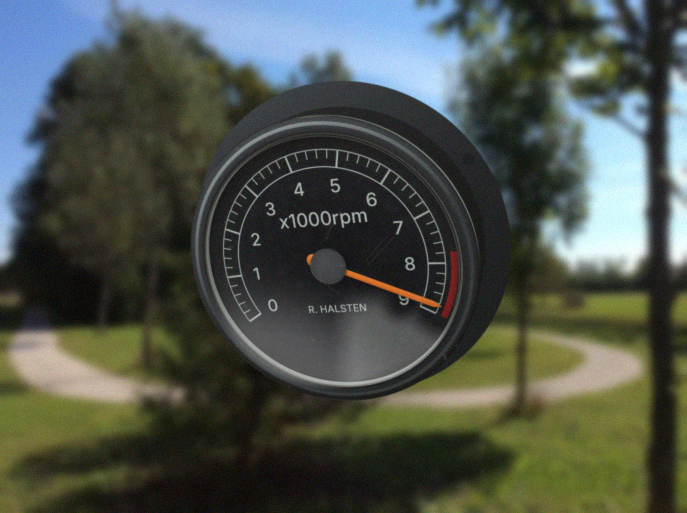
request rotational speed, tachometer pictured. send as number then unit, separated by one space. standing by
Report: 8800 rpm
